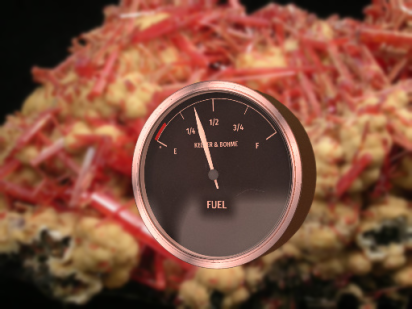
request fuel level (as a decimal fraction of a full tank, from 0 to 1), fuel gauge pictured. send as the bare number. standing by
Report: 0.375
